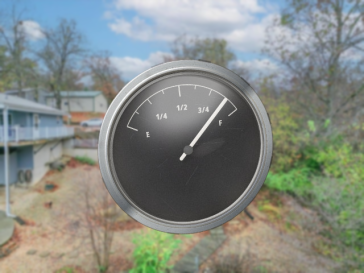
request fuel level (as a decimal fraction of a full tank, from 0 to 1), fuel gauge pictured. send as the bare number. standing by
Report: 0.875
